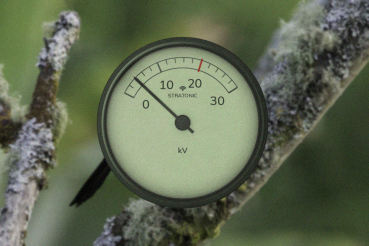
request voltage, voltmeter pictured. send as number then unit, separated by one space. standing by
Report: 4 kV
